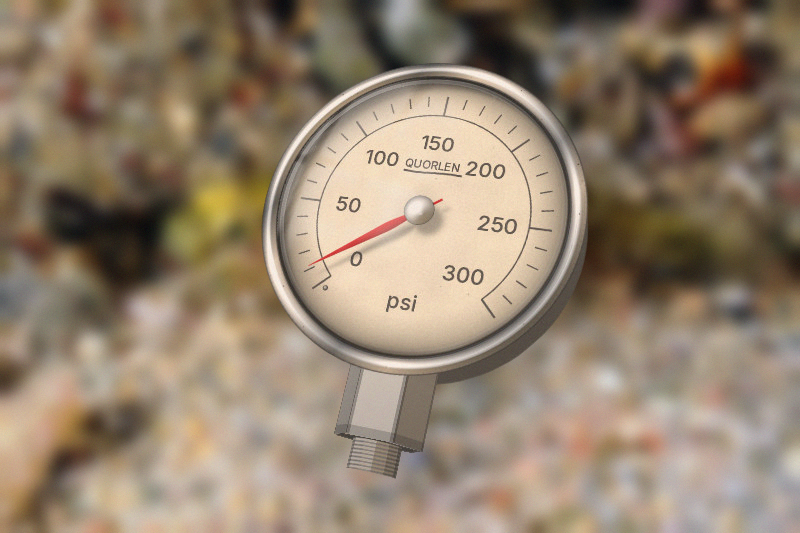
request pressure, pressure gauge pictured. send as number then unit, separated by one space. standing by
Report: 10 psi
